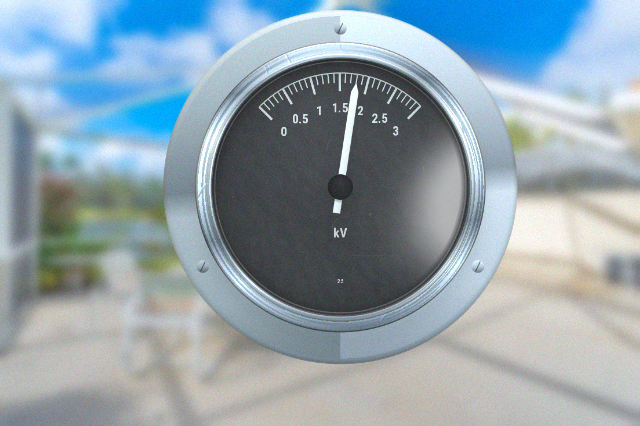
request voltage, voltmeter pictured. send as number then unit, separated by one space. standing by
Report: 1.8 kV
